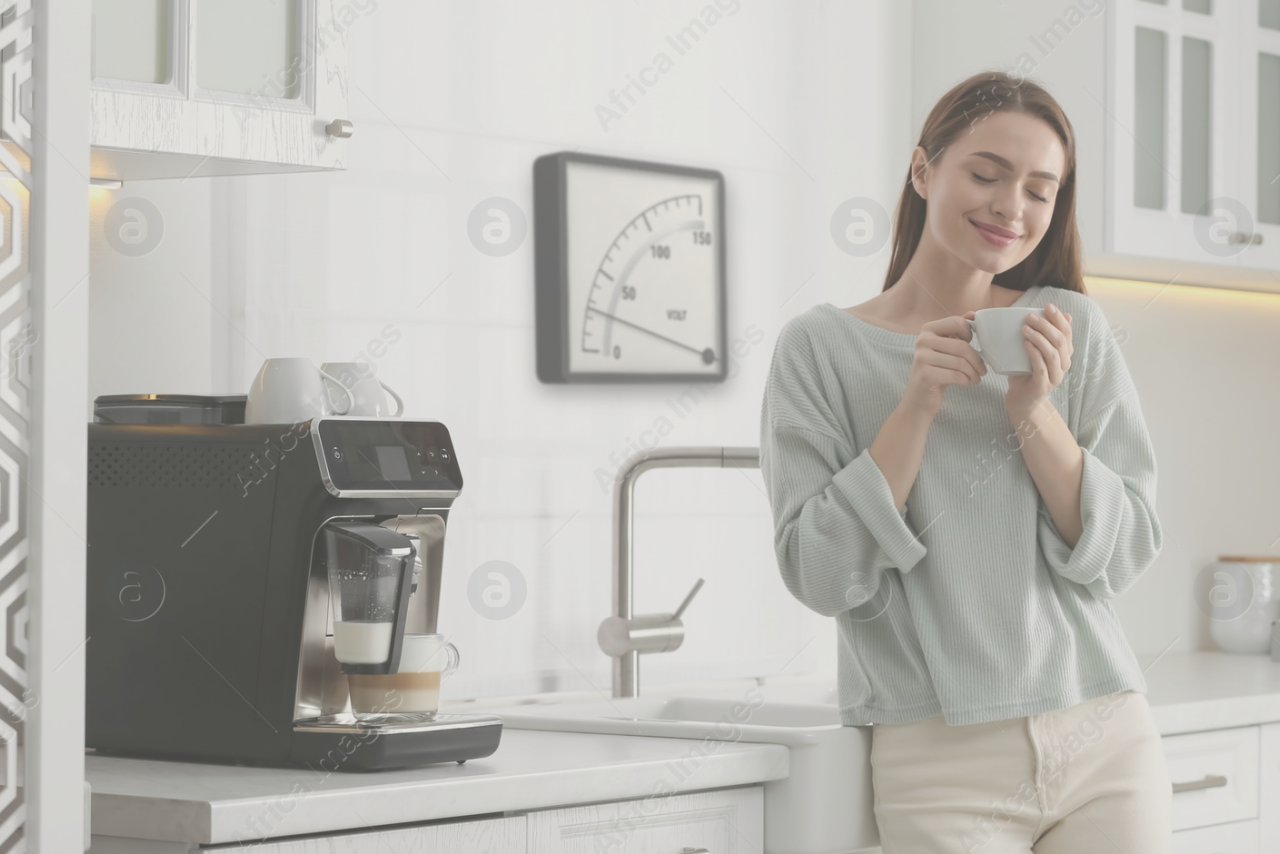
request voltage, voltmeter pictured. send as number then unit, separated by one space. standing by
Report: 25 V
